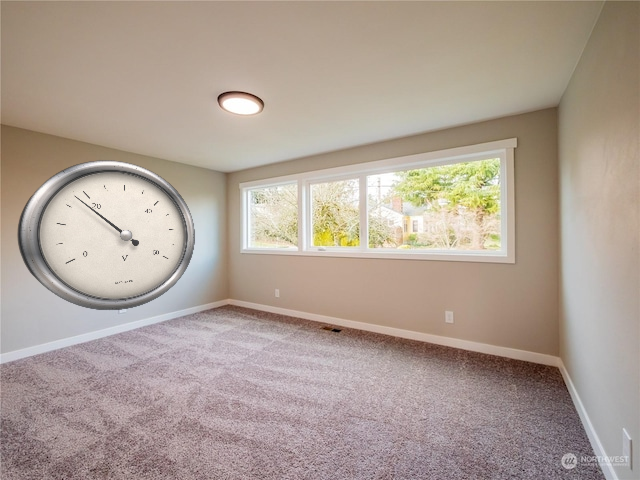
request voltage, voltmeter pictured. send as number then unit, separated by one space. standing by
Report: 17.5 V
